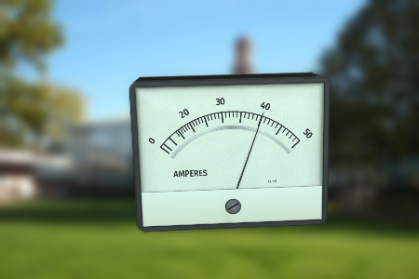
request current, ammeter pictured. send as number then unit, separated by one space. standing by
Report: 40 A
